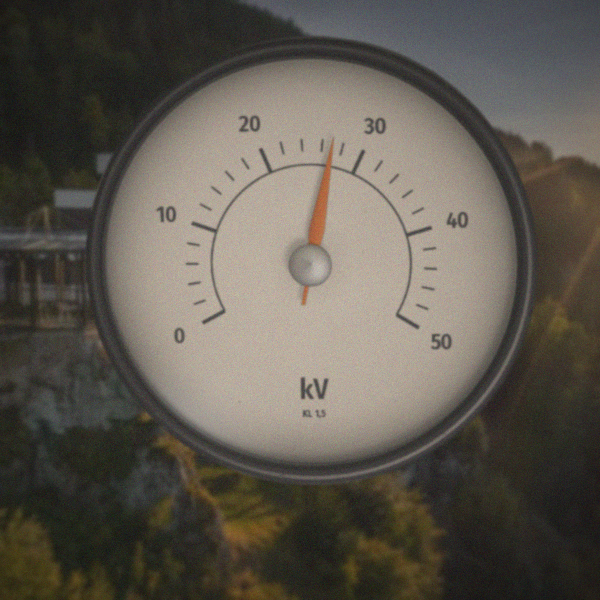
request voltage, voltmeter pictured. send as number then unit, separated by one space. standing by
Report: 27 kV
